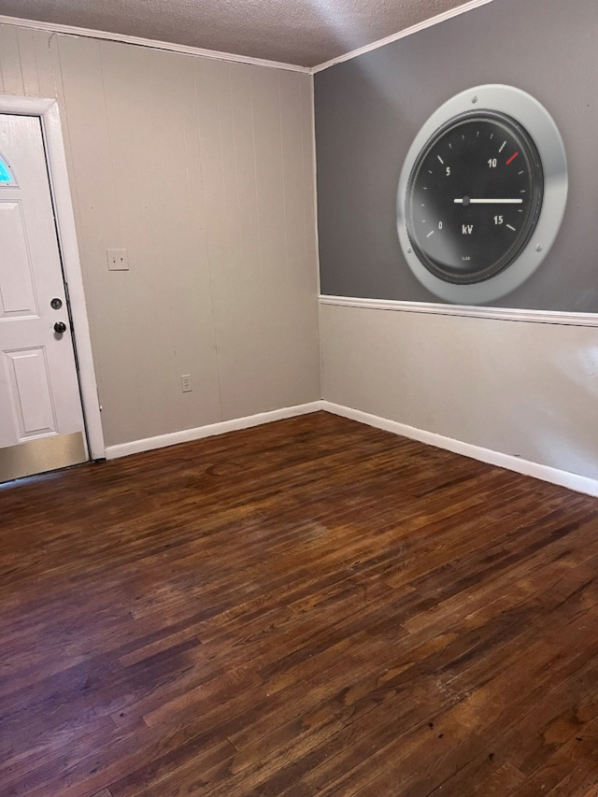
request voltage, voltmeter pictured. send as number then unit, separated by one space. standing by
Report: 13.5 kV
